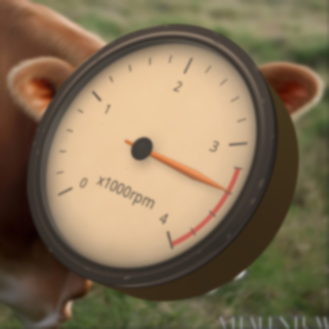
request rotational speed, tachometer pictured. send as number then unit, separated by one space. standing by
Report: 3400 rpm
